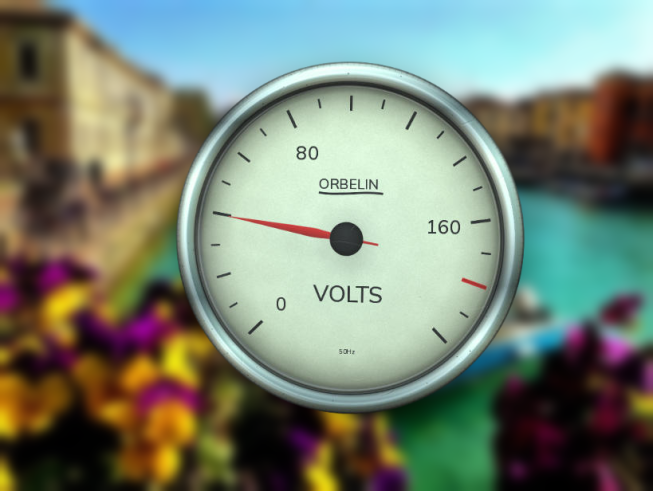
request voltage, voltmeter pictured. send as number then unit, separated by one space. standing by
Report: 40 V
